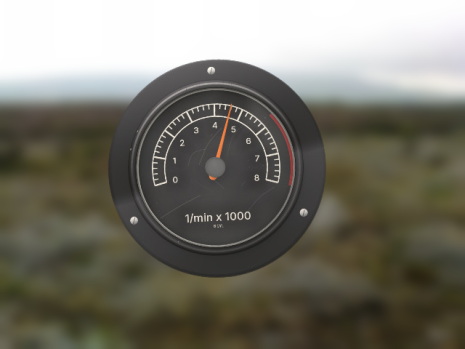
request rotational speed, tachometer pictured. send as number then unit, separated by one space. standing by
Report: 4600 rpm
